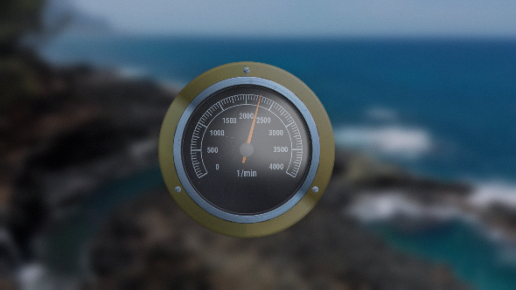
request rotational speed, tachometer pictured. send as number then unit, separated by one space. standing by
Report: 2250 rpm
